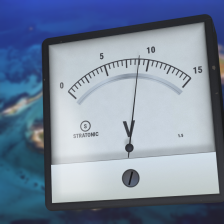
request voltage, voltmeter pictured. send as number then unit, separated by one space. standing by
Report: 9 V
